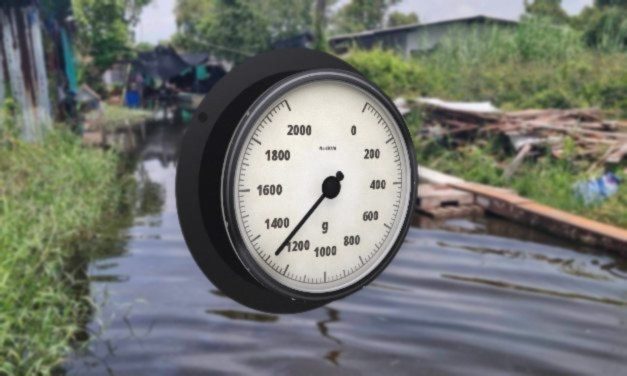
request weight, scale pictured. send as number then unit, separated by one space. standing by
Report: 1300 g
